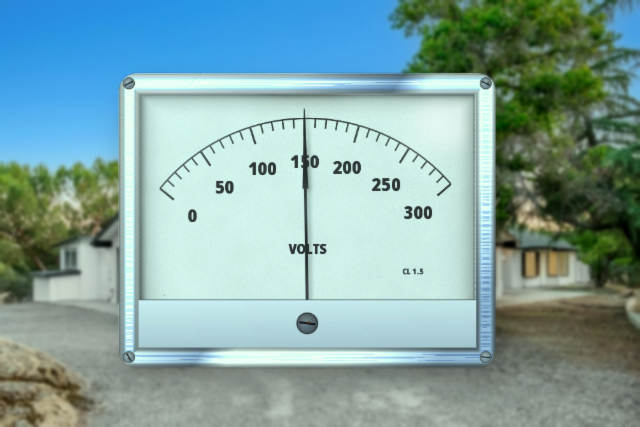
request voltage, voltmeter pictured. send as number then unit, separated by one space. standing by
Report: 150 V
